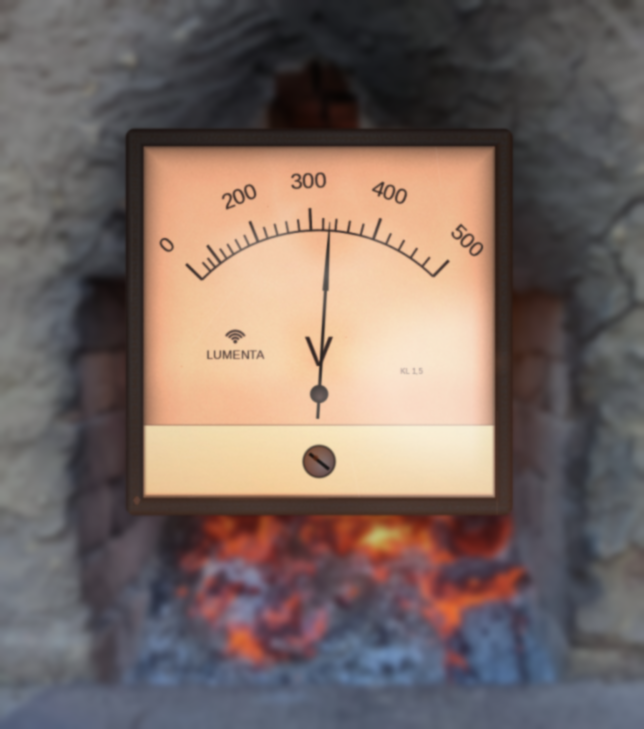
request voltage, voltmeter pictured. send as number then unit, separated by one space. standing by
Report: 330 V
